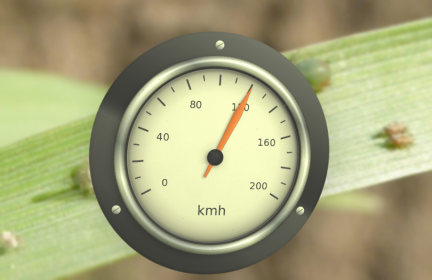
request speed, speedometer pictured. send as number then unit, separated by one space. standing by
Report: 120 km/h
